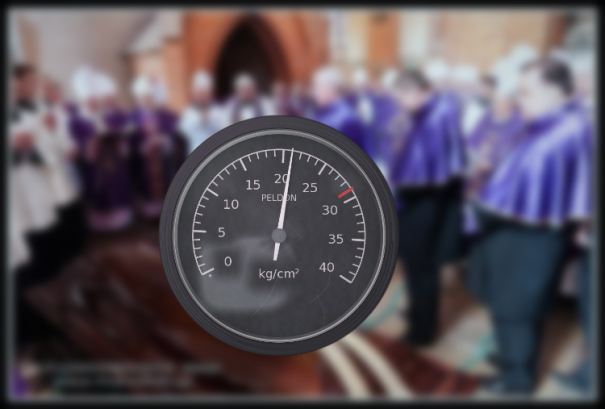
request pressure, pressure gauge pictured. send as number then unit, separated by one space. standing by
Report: 21 kg/cm²
